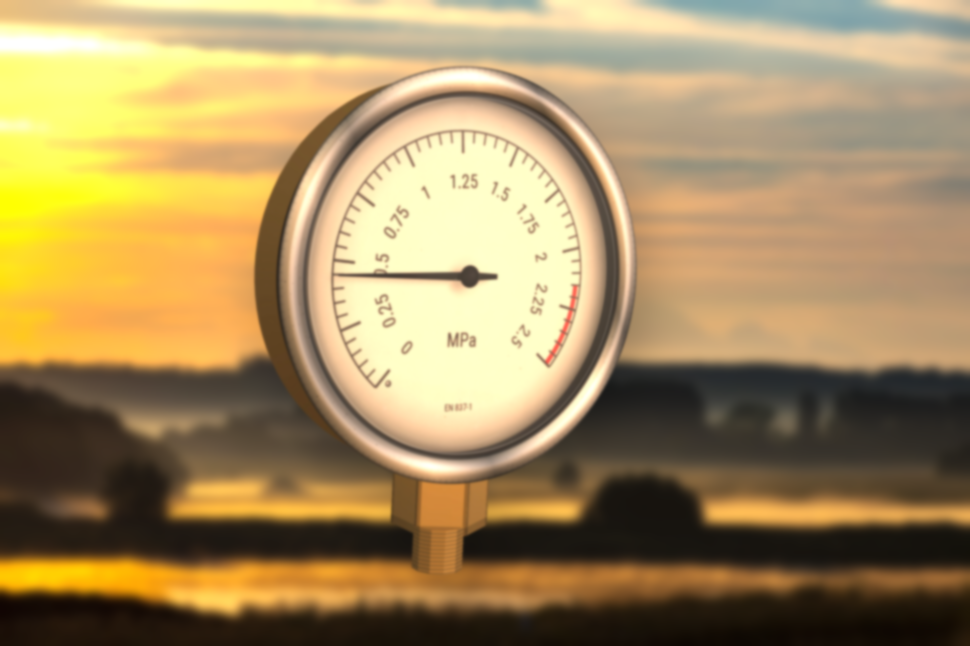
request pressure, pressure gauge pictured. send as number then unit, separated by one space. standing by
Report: 0.45 MPa
